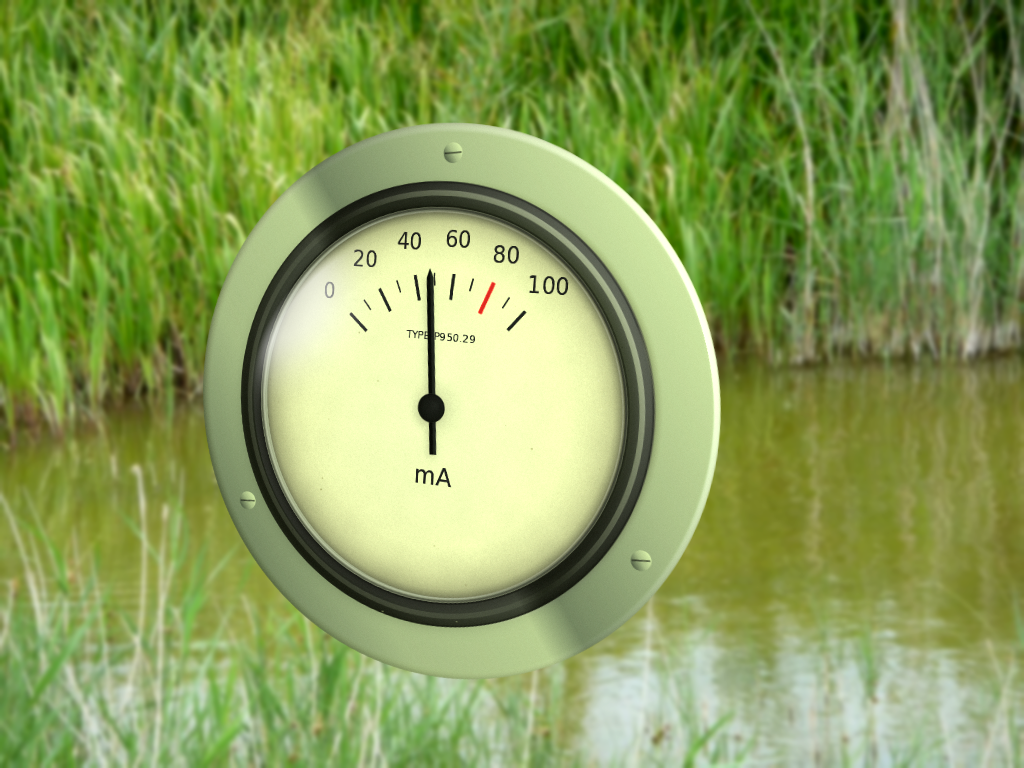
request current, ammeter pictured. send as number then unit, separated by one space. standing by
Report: 50 mA
